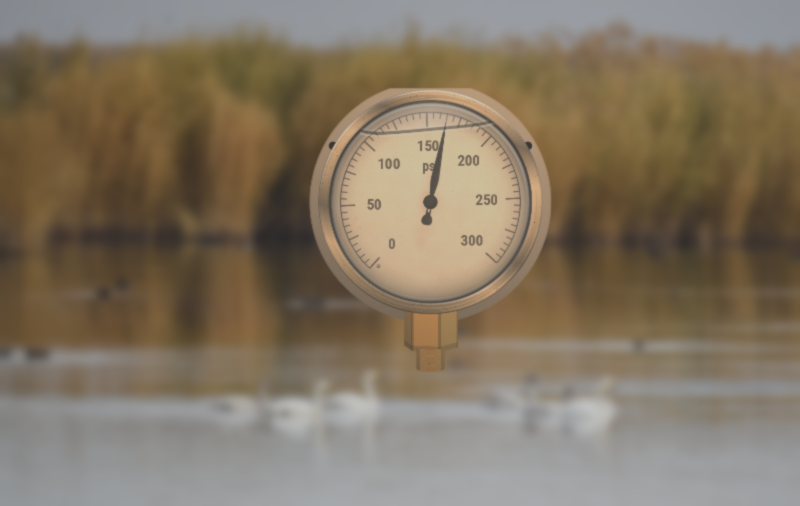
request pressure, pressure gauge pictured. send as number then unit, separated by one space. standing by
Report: 165 psi
